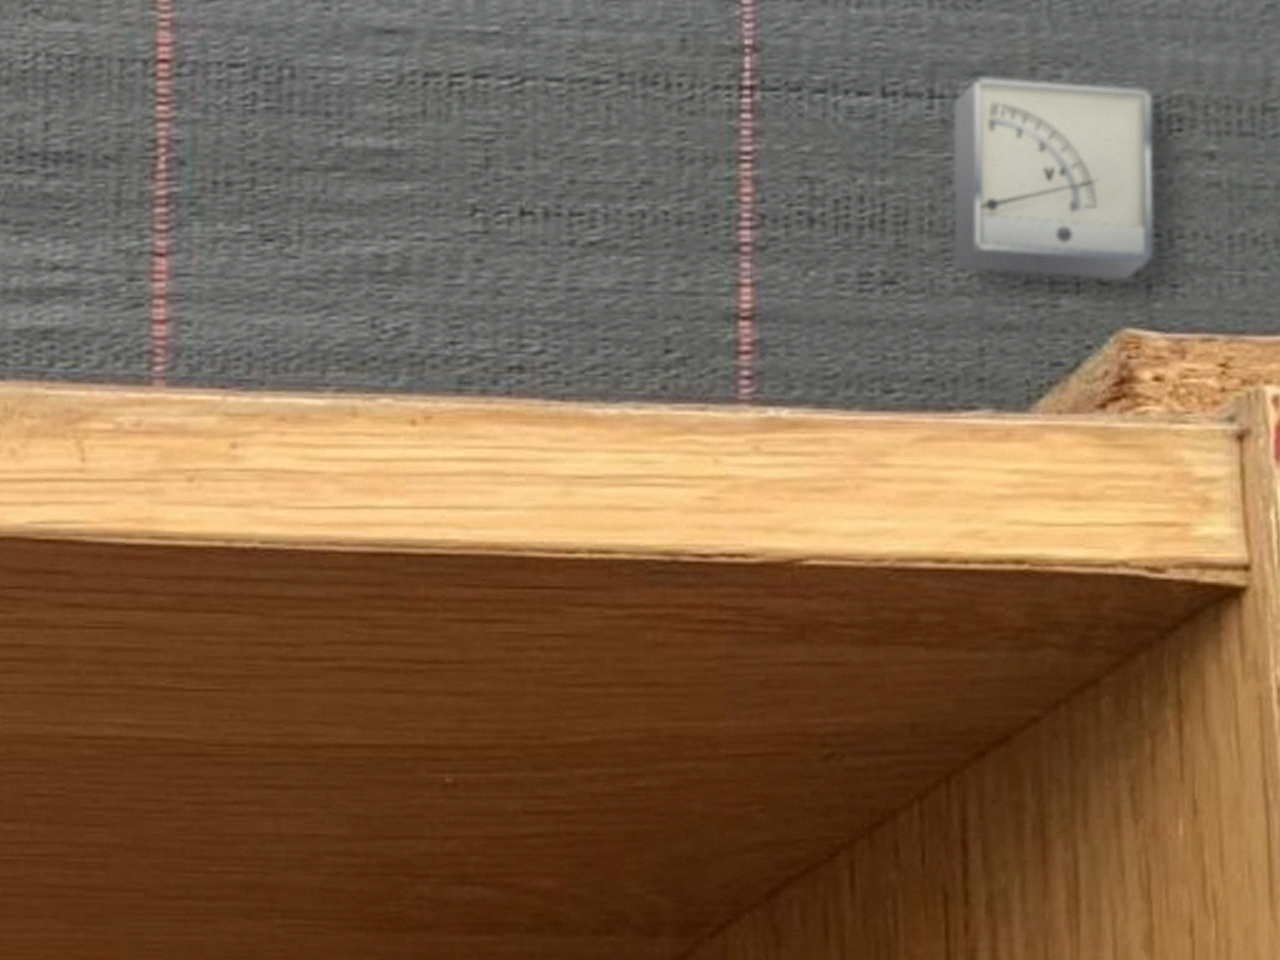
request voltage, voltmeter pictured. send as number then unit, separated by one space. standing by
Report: 4.5 V
